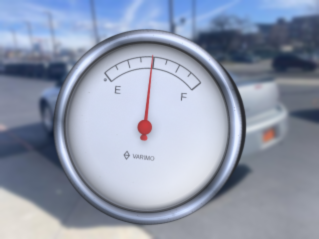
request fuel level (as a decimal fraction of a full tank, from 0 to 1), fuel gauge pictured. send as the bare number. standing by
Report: 0.5
